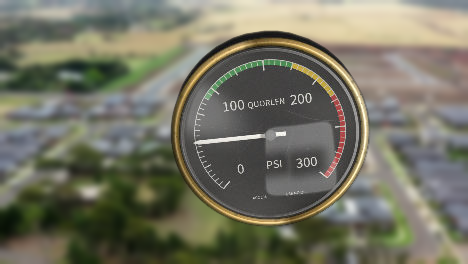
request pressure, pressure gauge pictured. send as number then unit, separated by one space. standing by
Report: 50 psi
